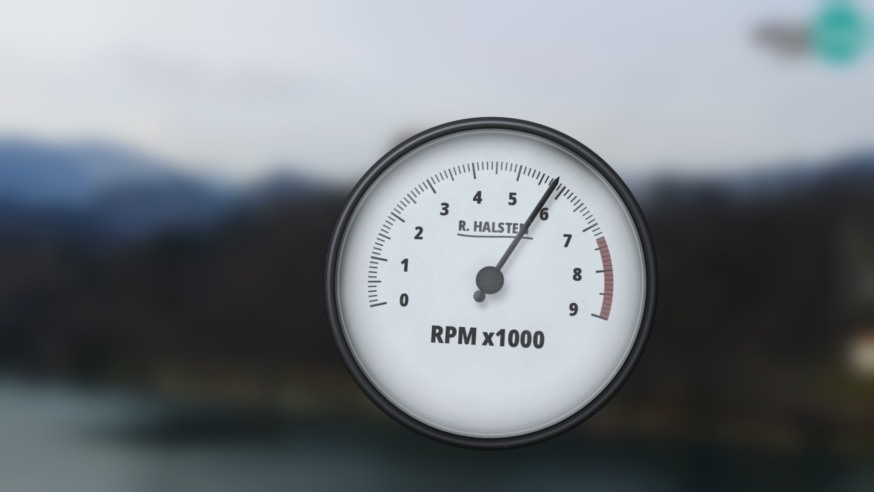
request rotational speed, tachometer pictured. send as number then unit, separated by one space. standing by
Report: 5800 rpm
